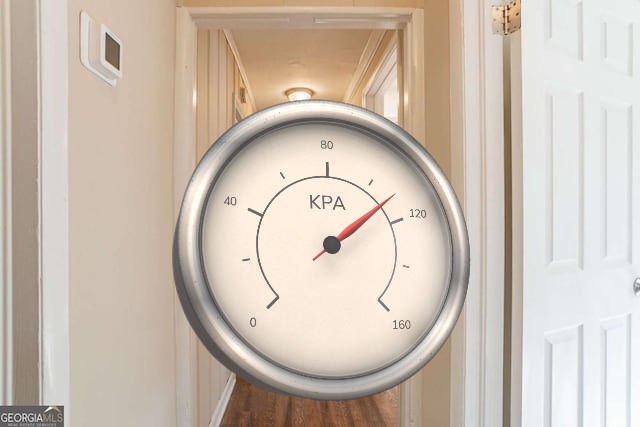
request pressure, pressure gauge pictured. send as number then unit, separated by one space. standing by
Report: 110 kPa
